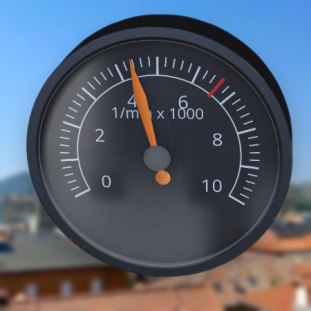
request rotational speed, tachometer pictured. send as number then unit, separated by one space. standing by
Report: 4400 rpm
